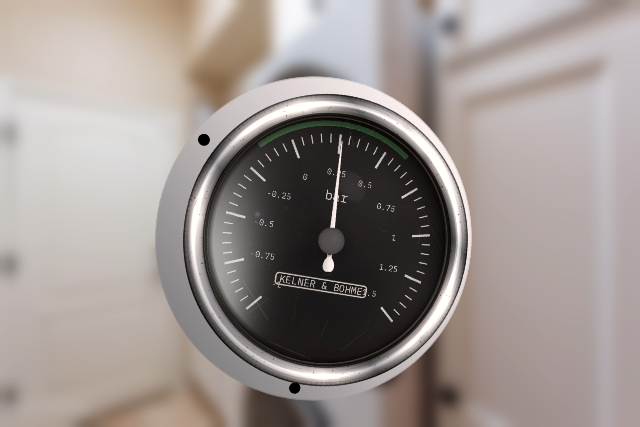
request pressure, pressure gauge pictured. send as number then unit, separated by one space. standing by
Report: 0.25 bar
